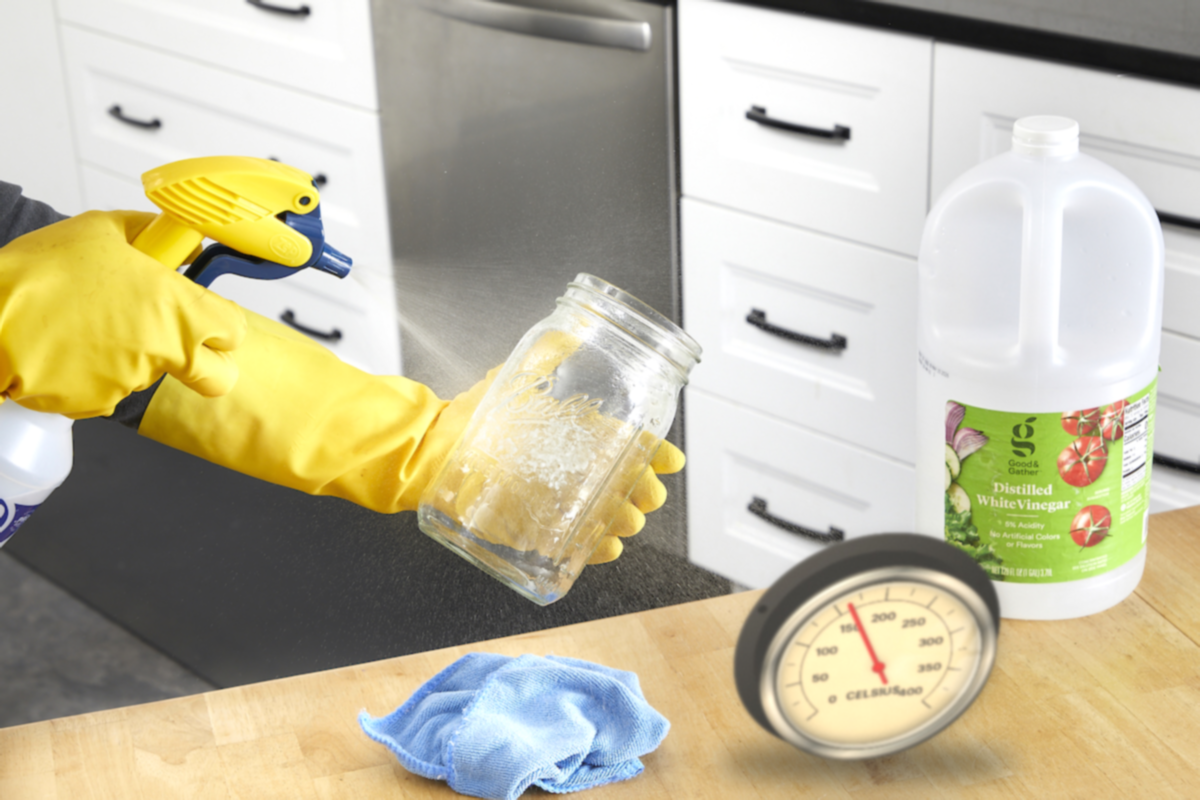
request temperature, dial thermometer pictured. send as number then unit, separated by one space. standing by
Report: 162.5 °C
